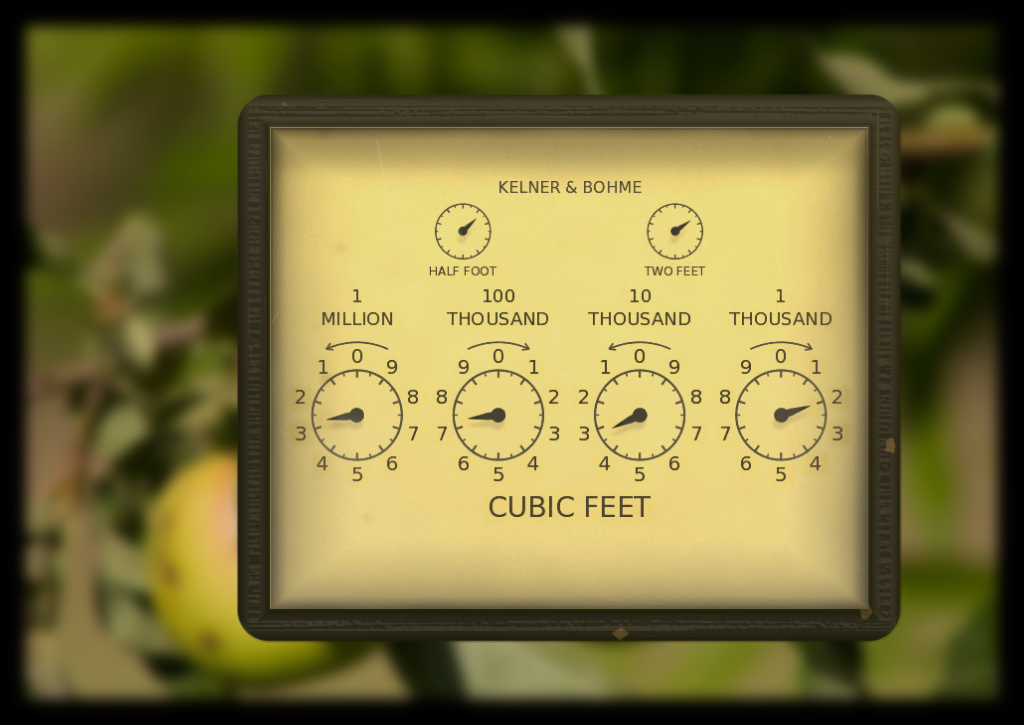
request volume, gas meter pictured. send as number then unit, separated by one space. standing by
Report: 273200 ft³
